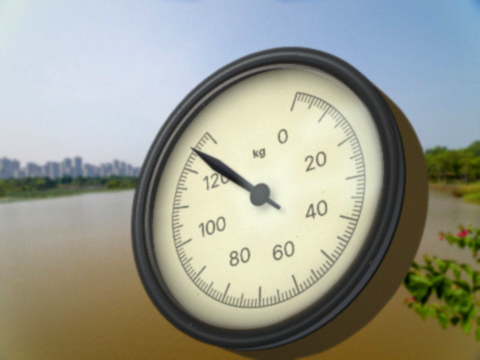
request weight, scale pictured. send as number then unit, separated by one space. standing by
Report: 125 kg
